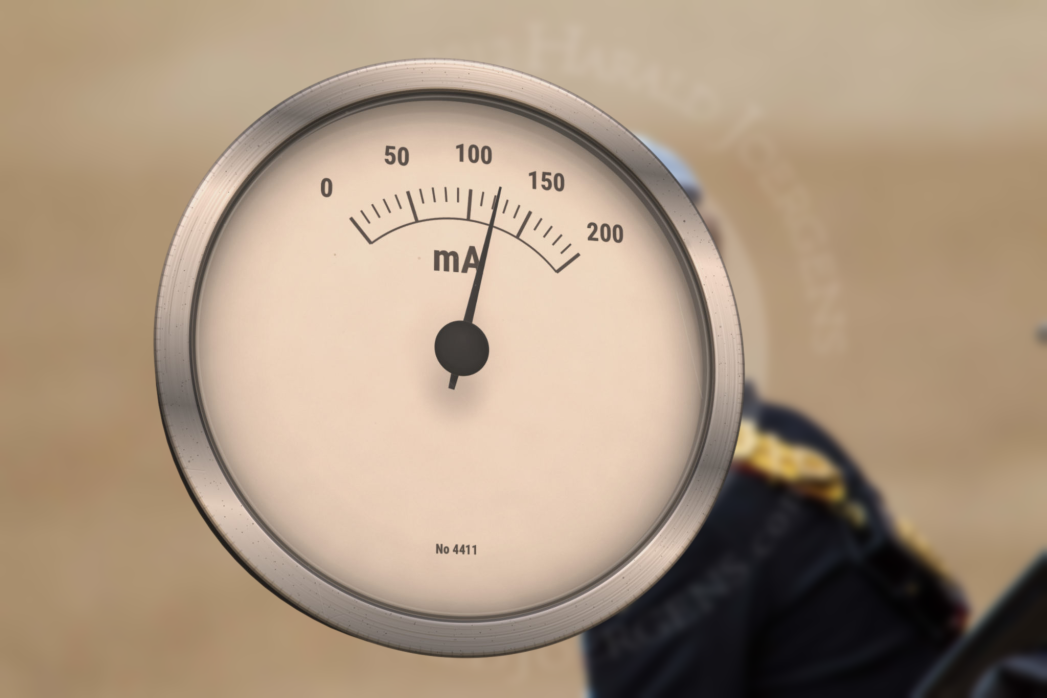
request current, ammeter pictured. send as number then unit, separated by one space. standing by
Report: 120 mA
